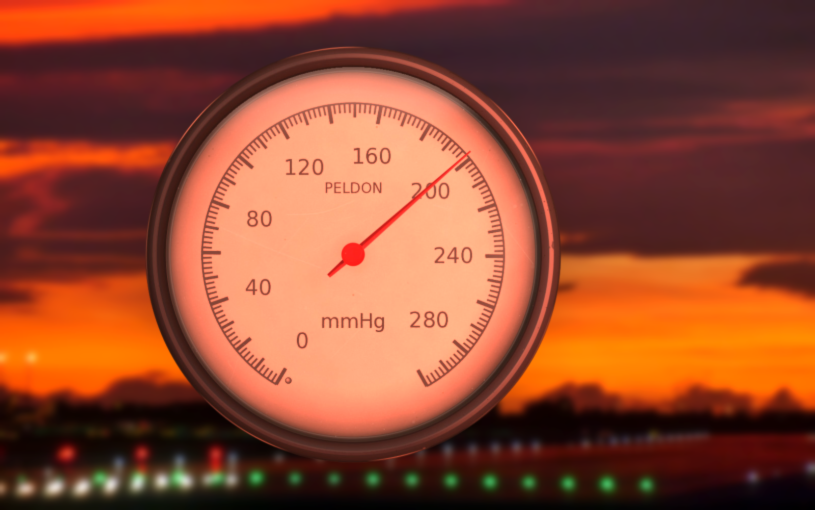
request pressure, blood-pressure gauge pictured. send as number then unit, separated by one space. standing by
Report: 198 mmHg
